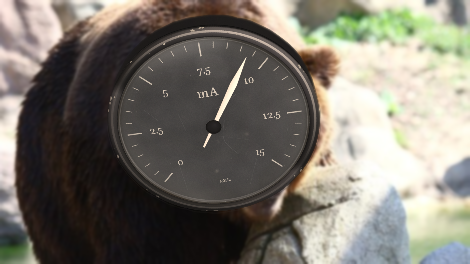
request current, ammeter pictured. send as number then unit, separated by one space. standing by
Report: 9.25 mA
